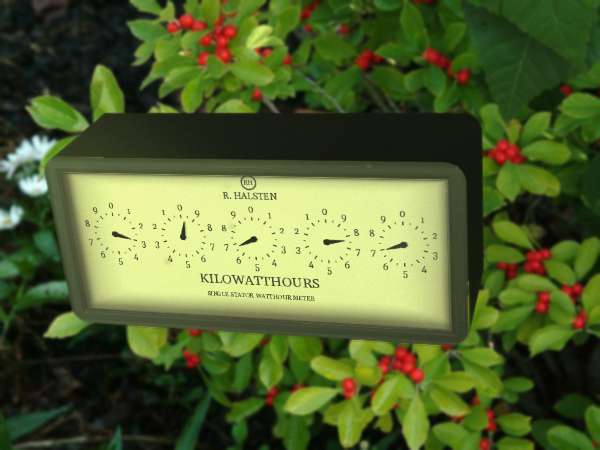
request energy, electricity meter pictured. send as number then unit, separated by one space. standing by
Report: 29677 kWh
